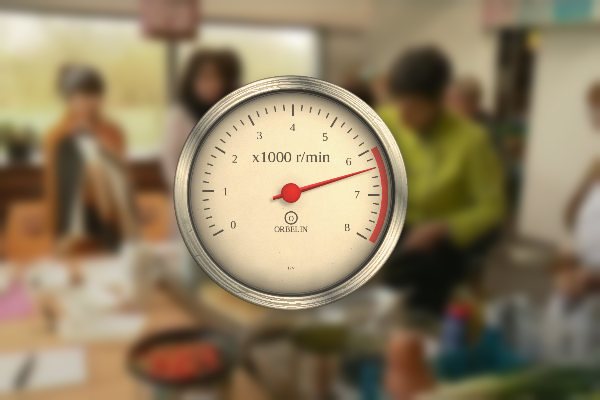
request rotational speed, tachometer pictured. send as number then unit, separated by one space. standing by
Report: 6400 rpm
